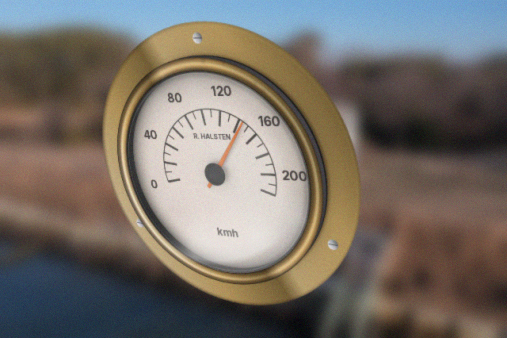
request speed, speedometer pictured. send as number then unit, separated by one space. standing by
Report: 145 km/h
